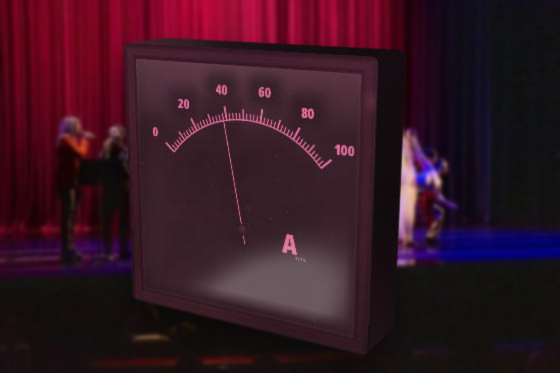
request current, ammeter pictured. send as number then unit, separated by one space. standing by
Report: 40 A
